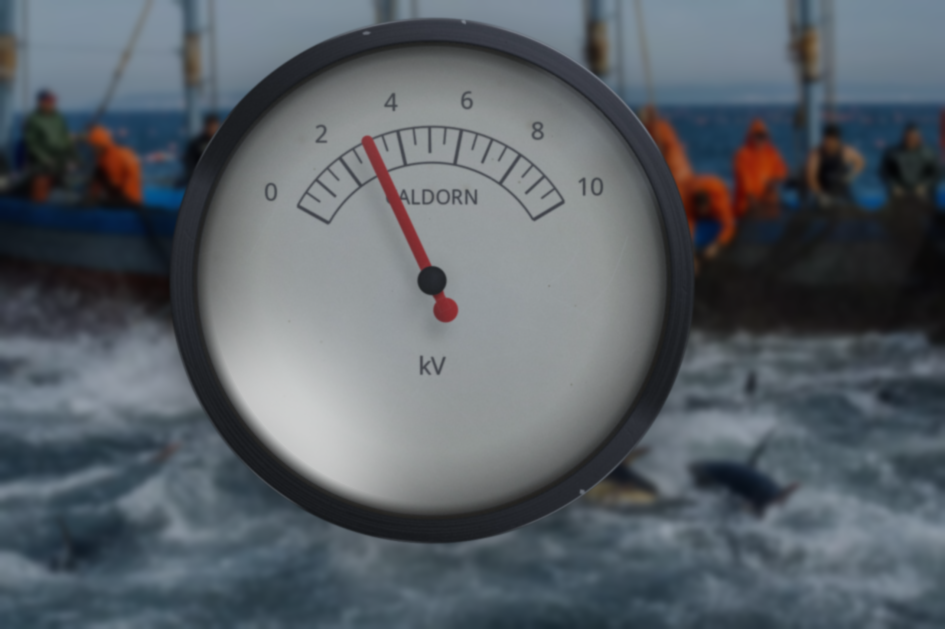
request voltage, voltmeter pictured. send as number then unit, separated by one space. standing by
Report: 3 kV
